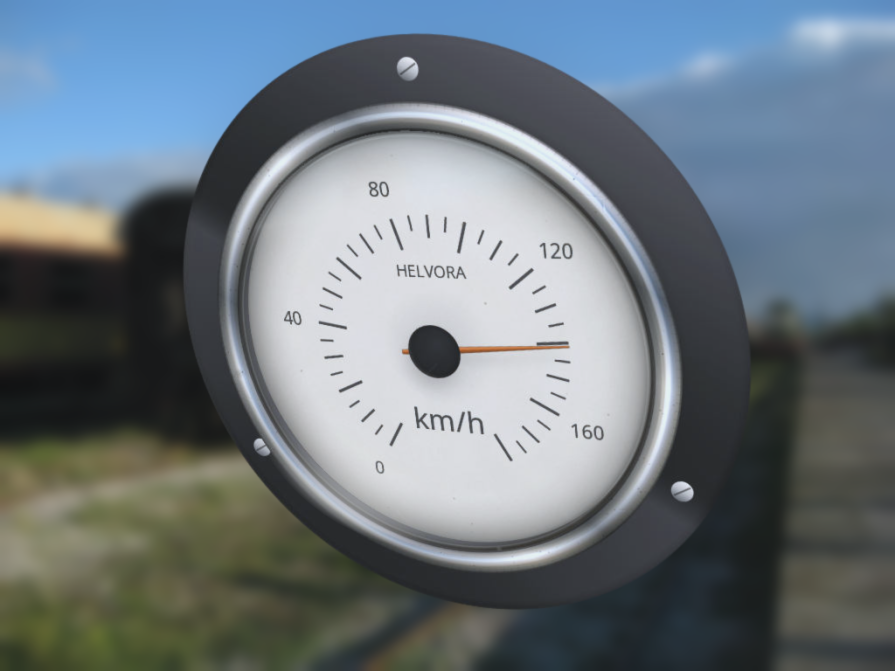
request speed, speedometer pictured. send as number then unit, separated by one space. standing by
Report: 140 km/h
